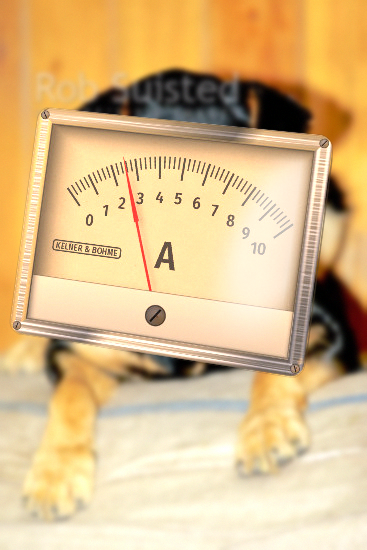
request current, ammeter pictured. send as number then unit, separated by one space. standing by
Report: 2.6 A
